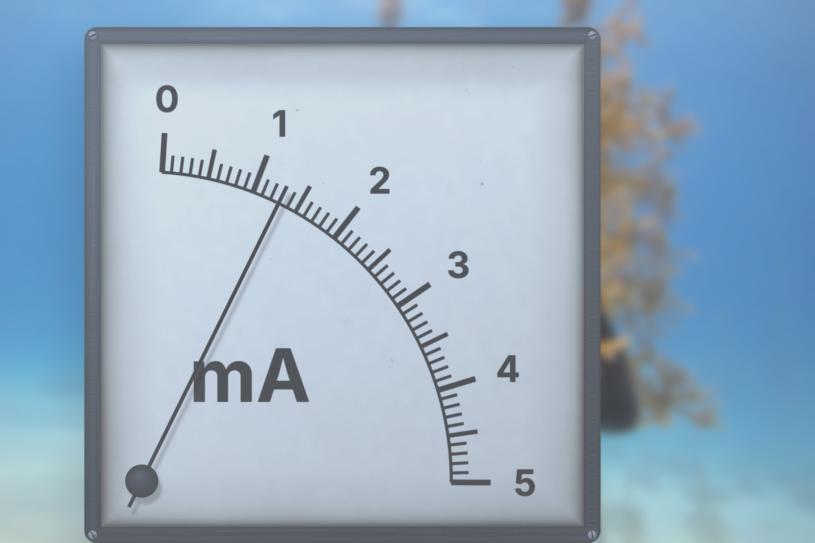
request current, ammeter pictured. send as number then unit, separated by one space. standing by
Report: 1.3 mA
